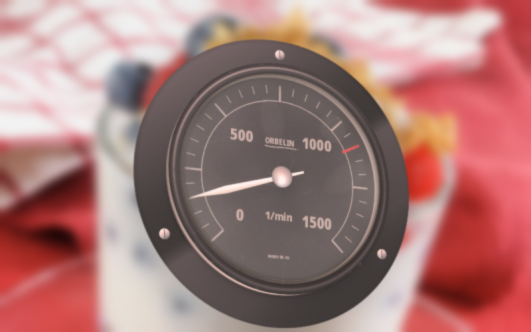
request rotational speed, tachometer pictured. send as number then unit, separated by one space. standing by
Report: 150 rpm
